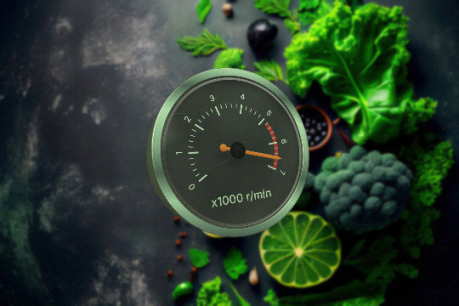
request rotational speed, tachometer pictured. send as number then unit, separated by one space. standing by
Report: 6600 rpm
